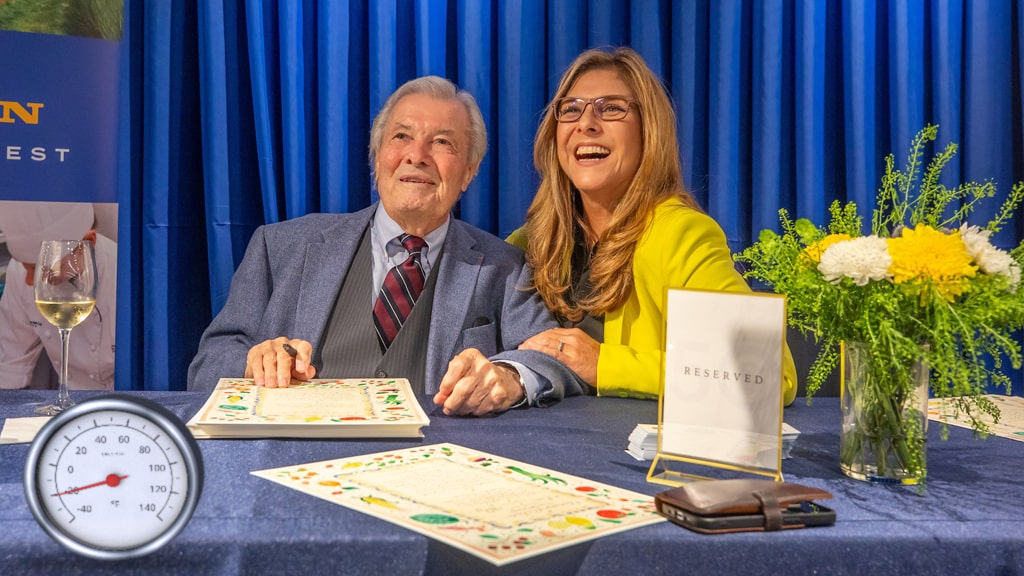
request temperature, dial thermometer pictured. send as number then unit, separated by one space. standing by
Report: -20 °F
